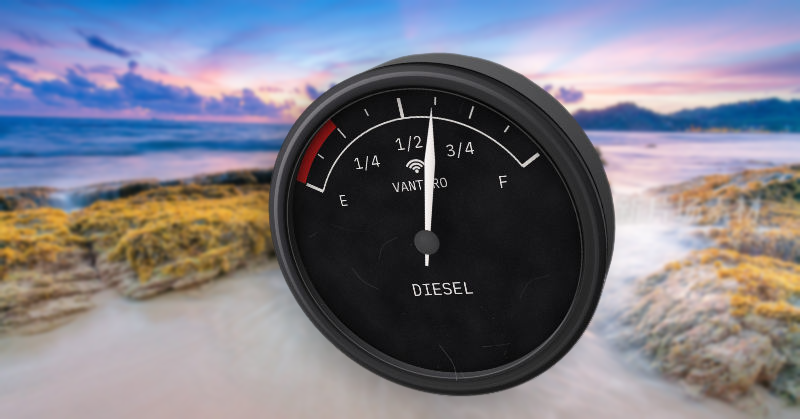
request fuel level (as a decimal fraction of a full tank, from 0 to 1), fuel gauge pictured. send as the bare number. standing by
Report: 0.625
